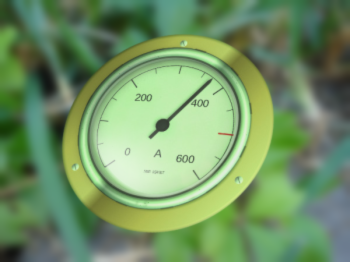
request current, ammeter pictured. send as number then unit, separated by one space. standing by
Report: 375 A
